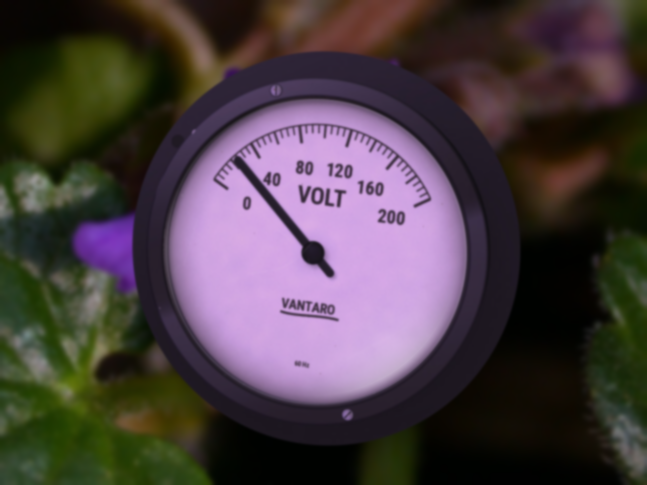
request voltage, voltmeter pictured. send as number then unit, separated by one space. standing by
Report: 25 V
